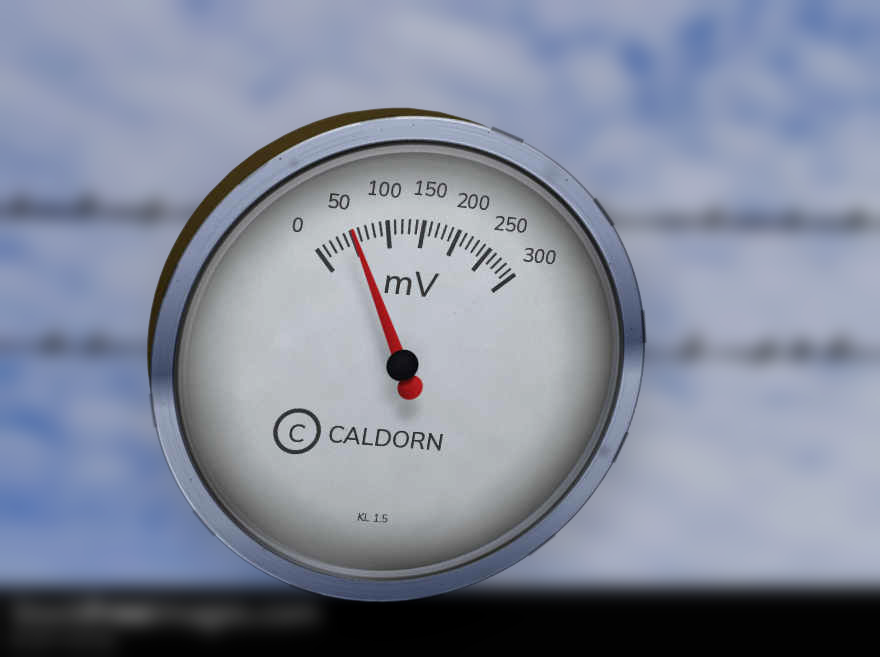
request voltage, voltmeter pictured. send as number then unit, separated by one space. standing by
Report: 50 mV
